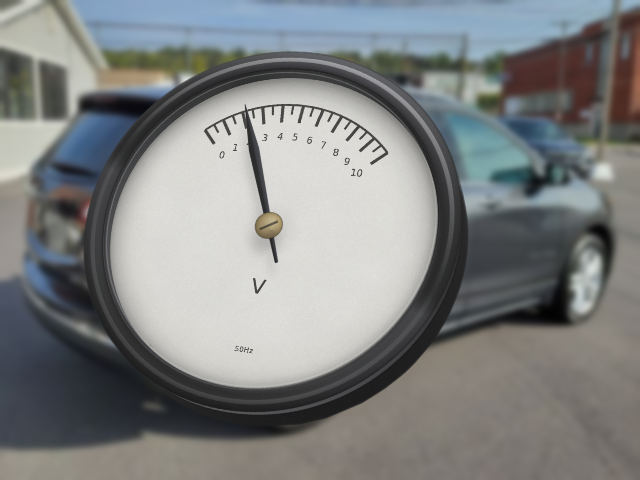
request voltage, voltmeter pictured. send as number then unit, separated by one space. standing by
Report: 2.25 V
